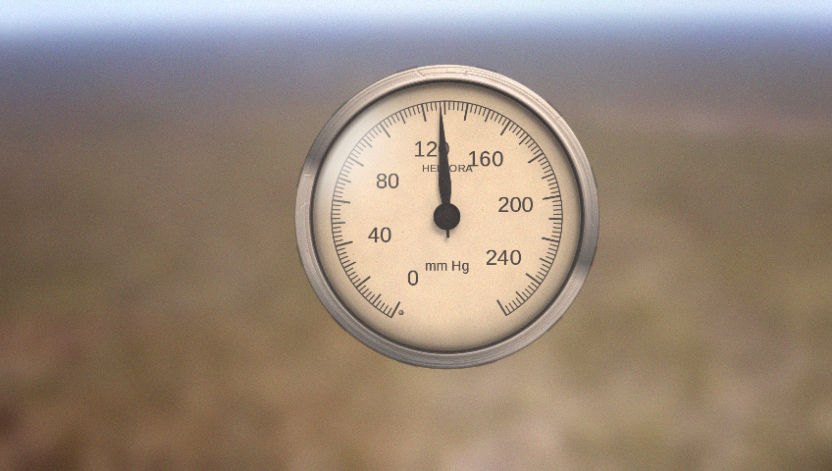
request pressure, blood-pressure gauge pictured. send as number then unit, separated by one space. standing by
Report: 128 mmHg
